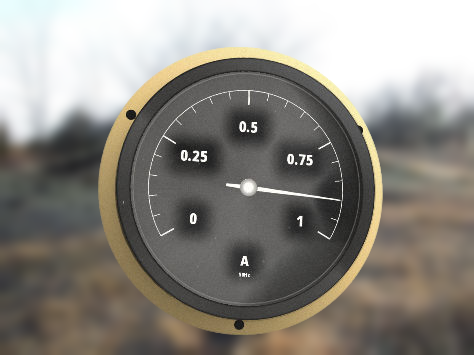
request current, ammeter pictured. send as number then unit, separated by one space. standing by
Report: 0.9 A
